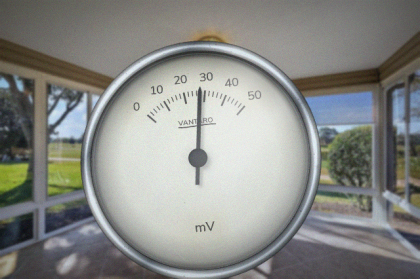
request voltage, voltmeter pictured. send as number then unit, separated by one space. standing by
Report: 28 mV
